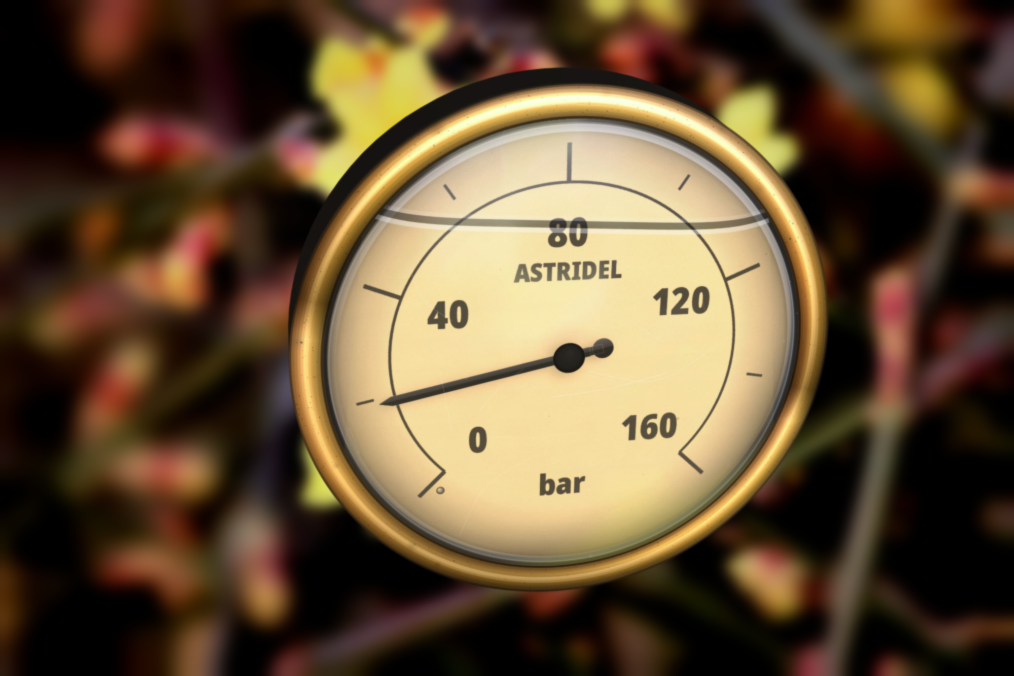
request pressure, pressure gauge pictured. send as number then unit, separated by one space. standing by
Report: 20 bar
